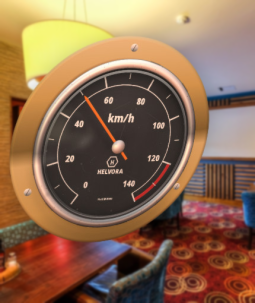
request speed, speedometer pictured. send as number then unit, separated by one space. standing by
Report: 50 km/h
